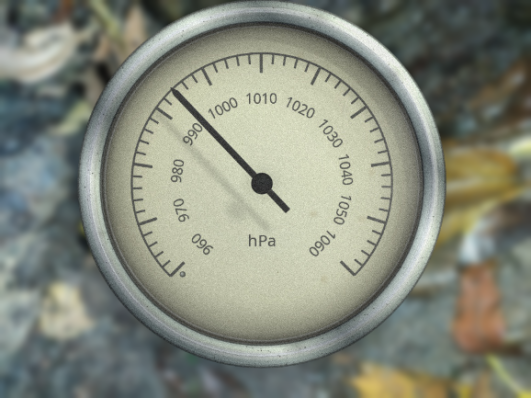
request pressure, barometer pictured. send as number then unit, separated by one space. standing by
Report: 994 hPa
